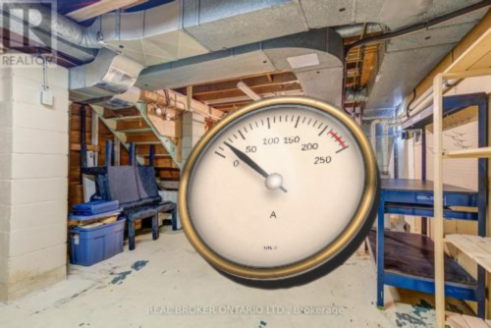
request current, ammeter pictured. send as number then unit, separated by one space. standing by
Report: 20 A
